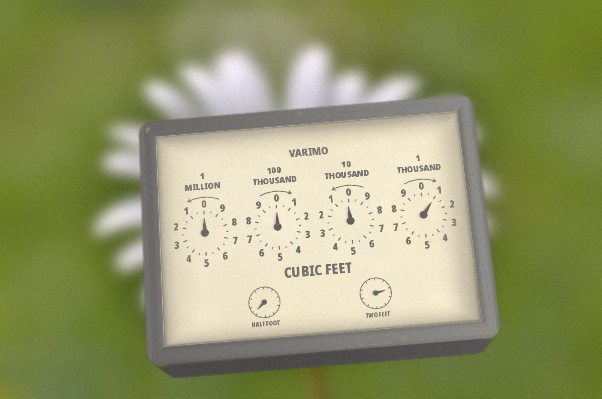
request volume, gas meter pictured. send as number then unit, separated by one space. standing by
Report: 100 ft³
